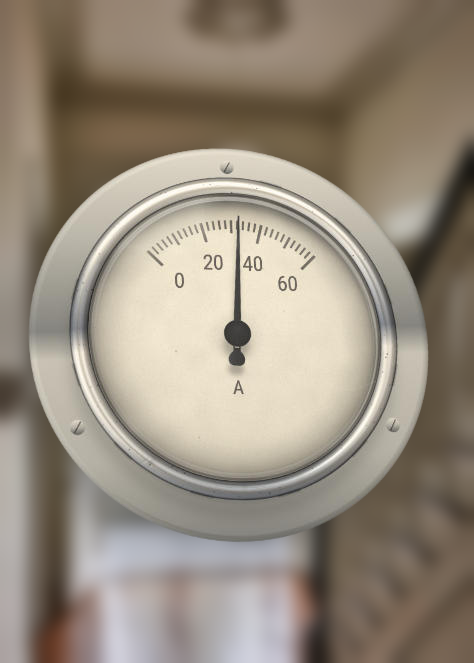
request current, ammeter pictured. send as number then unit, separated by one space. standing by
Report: 32 A
